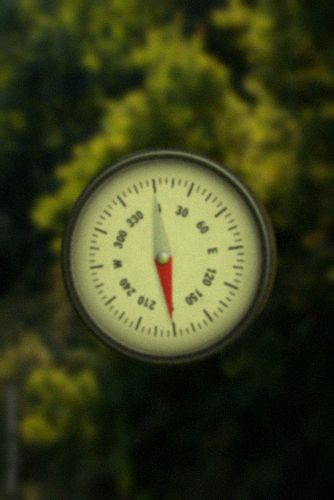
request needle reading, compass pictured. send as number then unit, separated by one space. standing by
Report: 180 °
